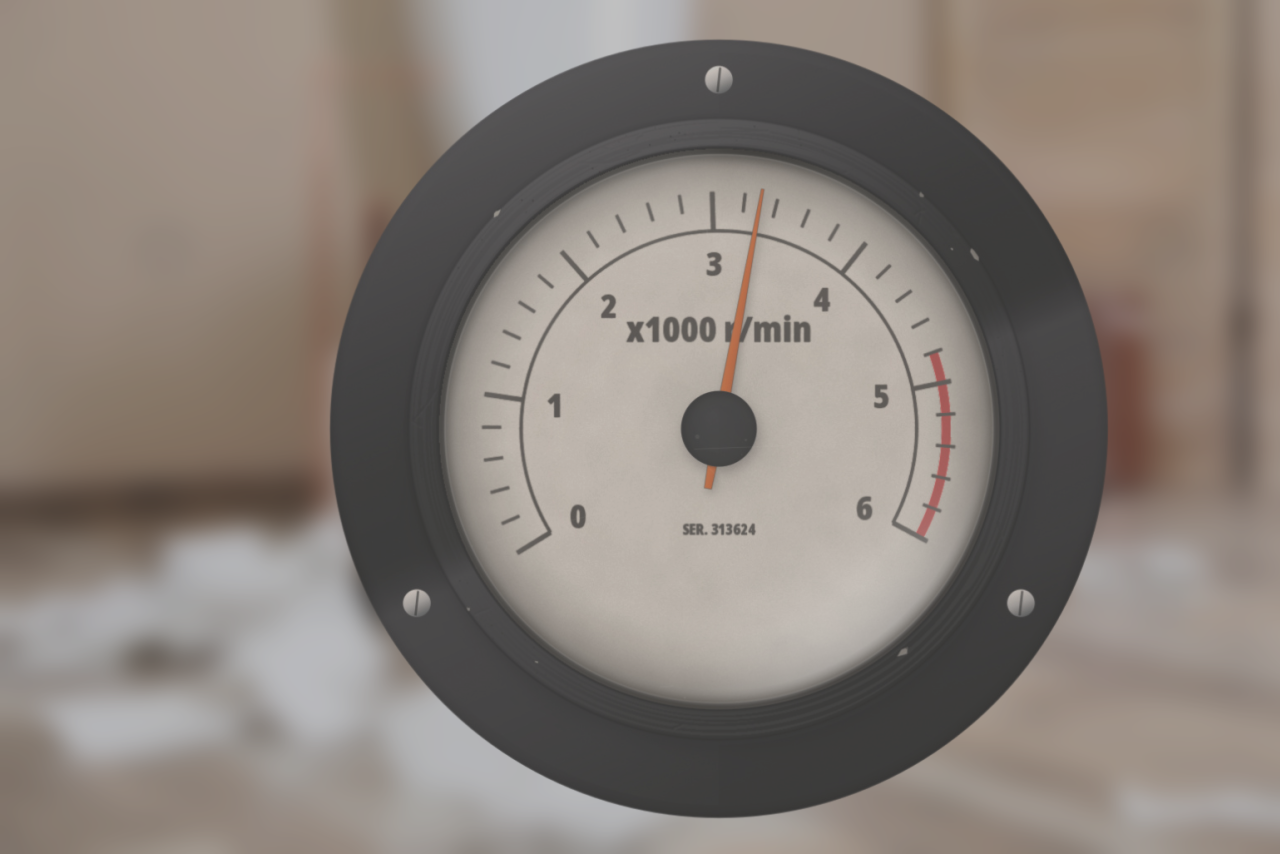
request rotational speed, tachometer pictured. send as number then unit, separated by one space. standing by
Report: 3300 rpm
